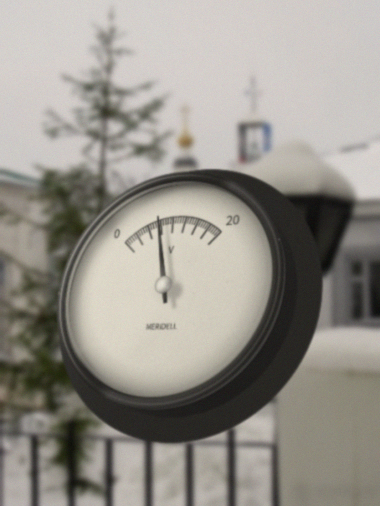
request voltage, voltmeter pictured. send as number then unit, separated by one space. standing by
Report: 7.5 V
